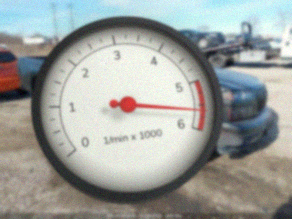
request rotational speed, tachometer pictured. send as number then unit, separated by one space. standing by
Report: 5625 rpm
